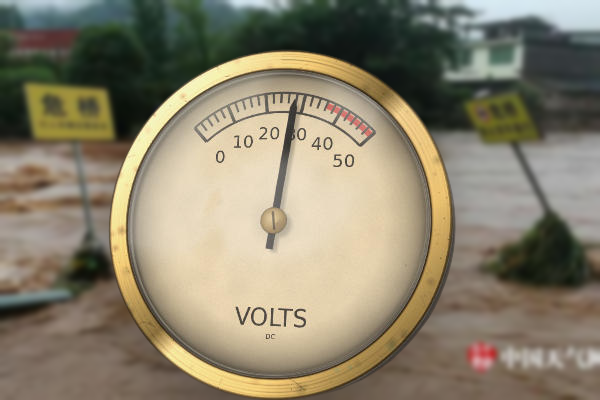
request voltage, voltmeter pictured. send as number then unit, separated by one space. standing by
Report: 28 V
